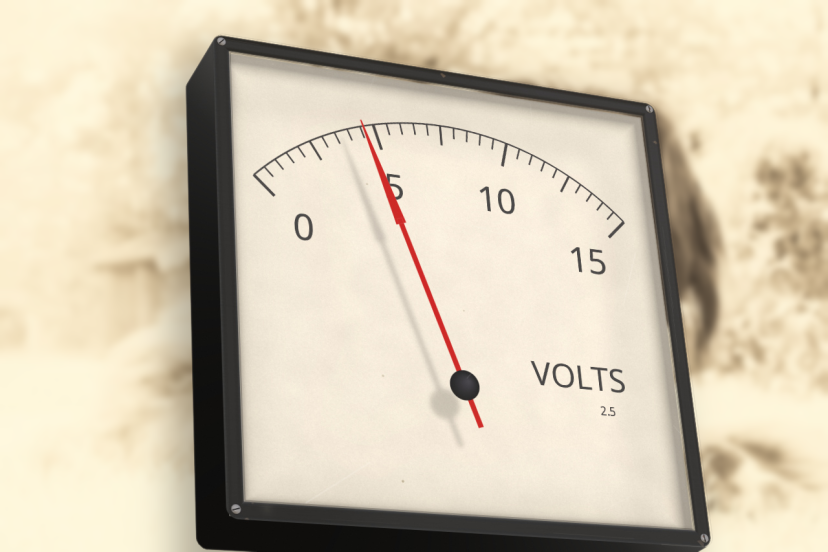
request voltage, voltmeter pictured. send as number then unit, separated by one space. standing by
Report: 4.5 V
